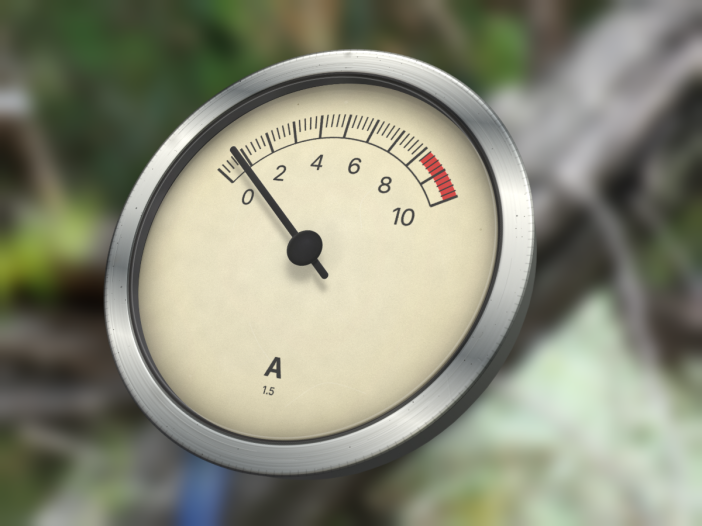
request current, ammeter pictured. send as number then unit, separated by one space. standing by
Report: 0.8 A
